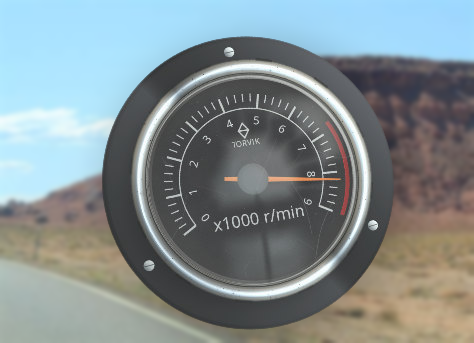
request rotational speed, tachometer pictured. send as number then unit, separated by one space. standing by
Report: 8200 rpm
